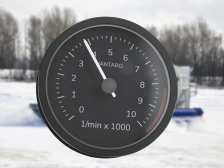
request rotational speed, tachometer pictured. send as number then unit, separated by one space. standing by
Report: 3800 rpm
